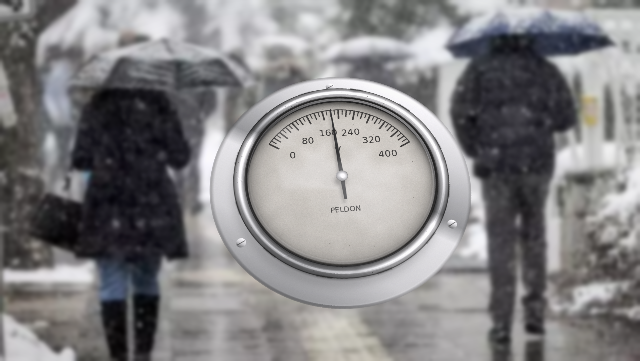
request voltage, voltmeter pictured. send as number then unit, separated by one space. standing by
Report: 180 V
